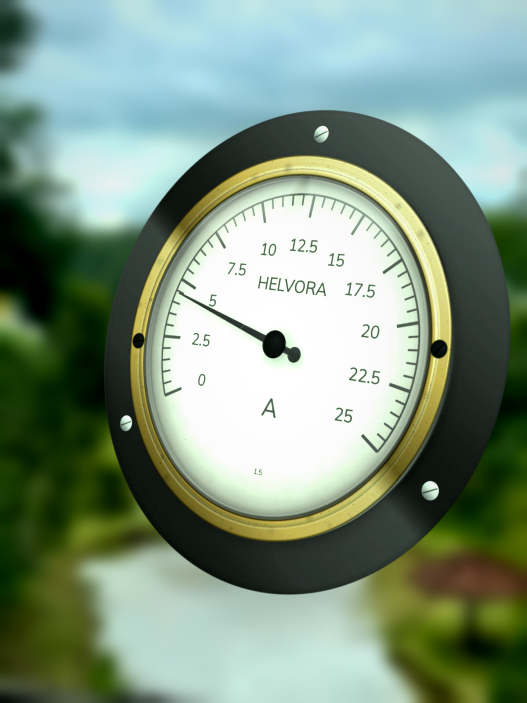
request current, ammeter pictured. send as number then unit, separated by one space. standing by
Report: 4.5 A
